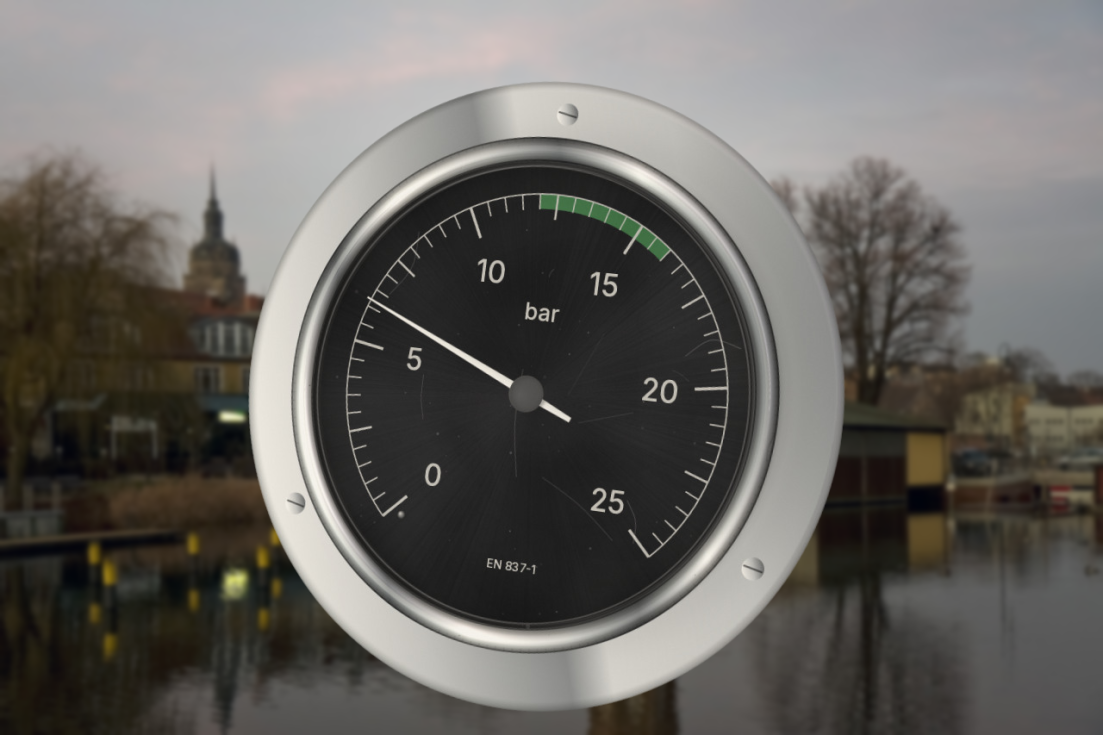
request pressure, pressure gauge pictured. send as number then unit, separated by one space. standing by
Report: 6.25 bar
